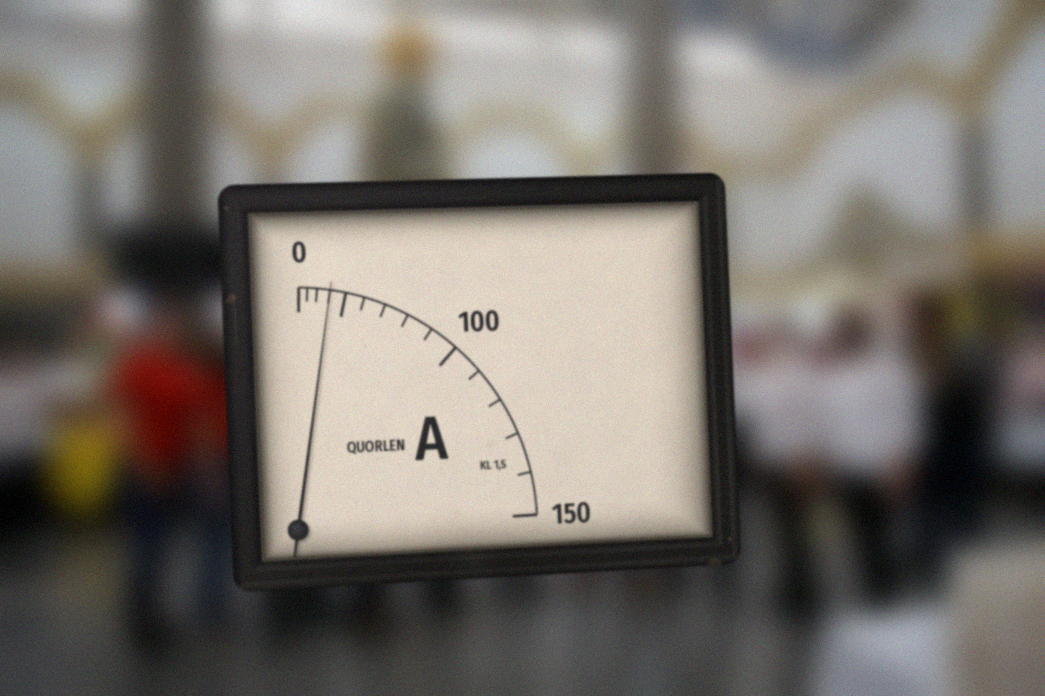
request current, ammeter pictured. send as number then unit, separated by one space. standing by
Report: 40 A
